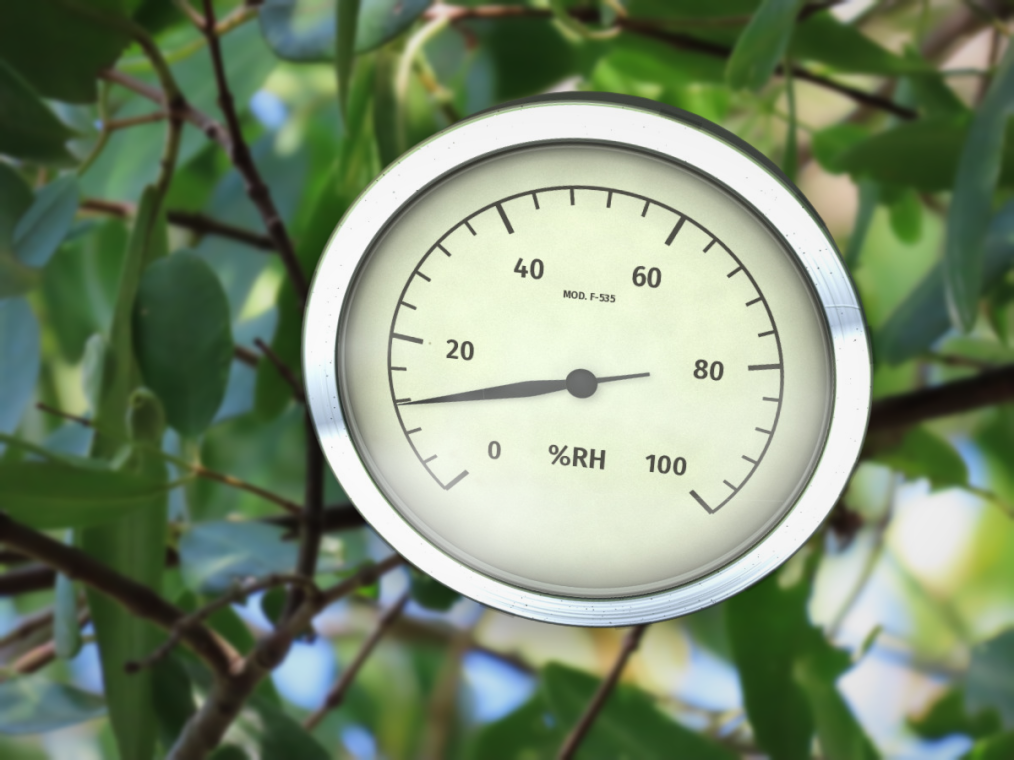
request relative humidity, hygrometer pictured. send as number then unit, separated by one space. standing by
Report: 12 %
